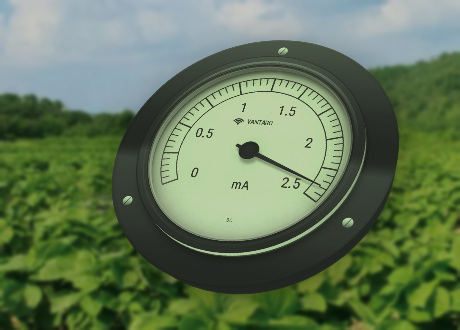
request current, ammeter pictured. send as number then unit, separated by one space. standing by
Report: 2.4 mA
